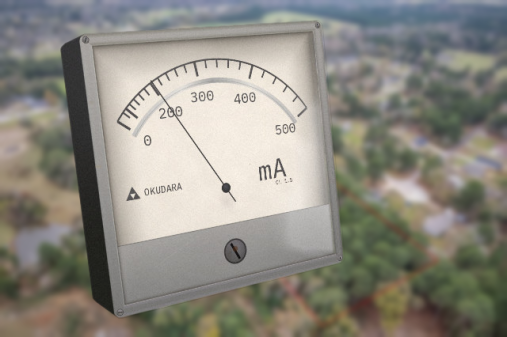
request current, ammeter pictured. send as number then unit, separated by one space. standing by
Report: 200 mA
